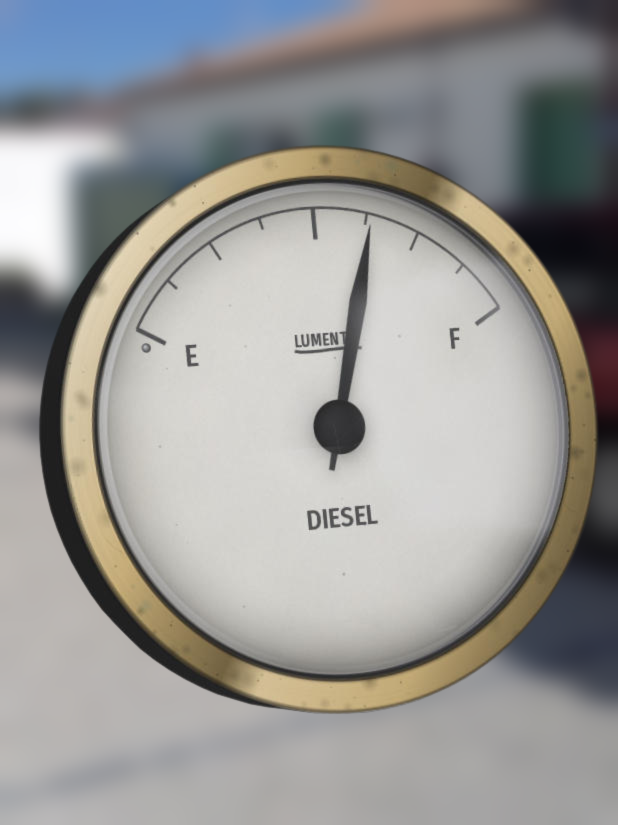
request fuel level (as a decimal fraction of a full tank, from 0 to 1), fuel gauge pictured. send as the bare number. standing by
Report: 0.625
